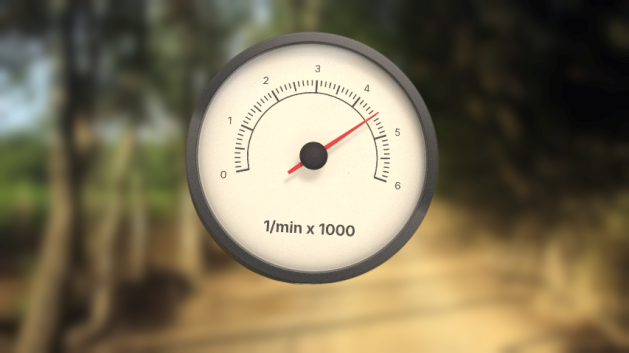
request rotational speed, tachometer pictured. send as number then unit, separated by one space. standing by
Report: 4500 rpm
